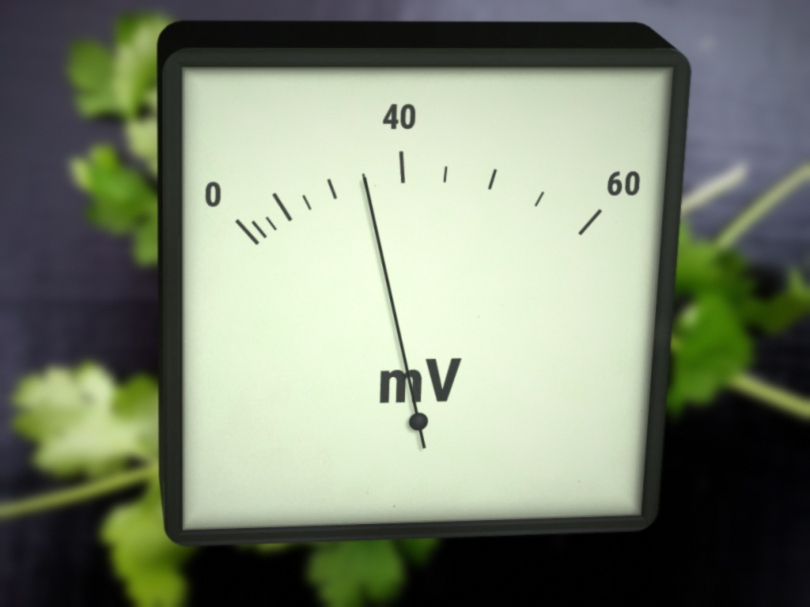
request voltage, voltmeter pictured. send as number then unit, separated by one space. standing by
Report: 35 mV
